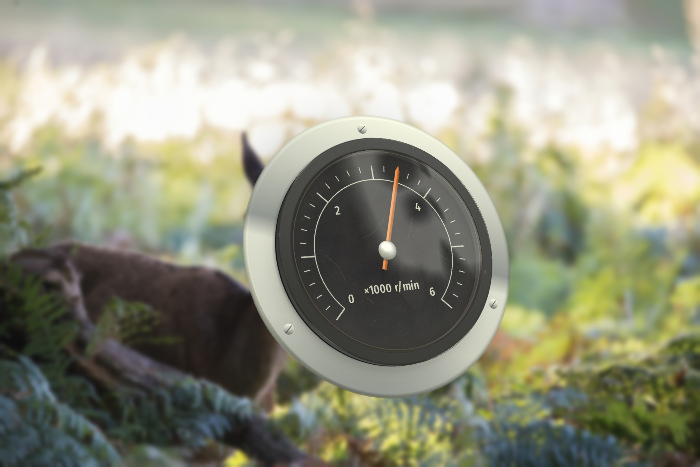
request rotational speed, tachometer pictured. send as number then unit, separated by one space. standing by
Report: 3400 rpm
